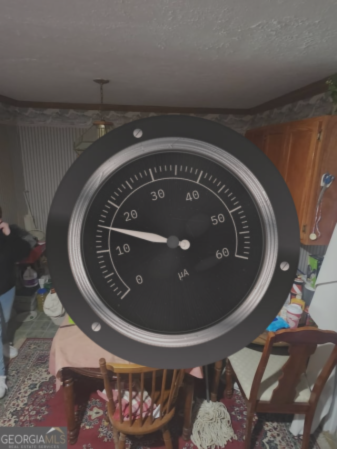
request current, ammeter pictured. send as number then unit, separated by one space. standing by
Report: 15 µA
